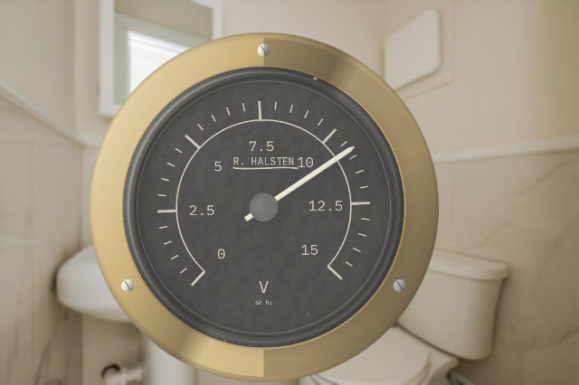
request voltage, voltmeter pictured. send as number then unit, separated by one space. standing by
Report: 10.75 V
